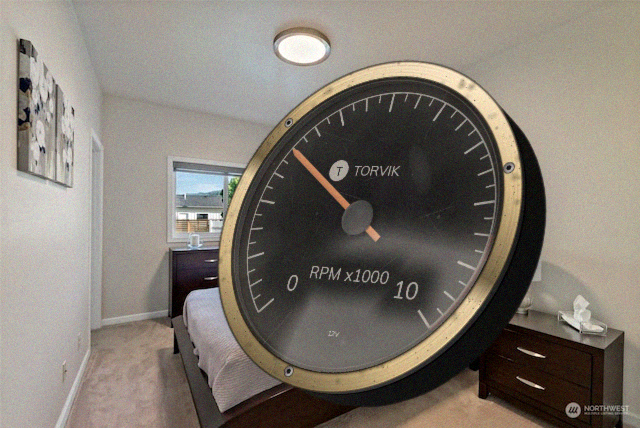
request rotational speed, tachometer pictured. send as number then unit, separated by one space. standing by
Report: 3000 rpm
